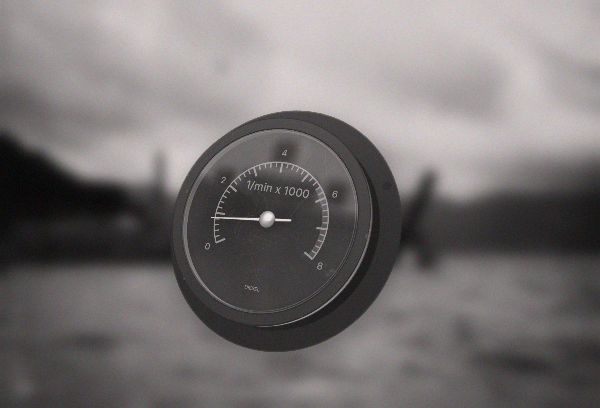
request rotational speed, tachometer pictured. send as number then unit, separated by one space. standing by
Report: 800 rpm
